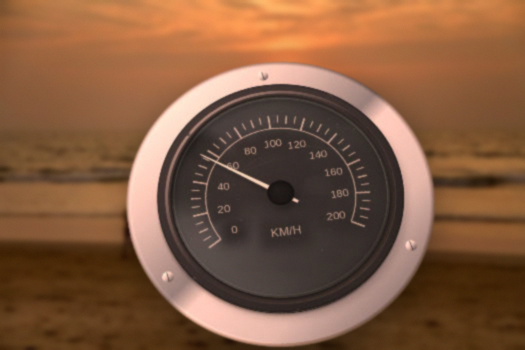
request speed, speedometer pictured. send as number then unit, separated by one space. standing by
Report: 55 km/h
